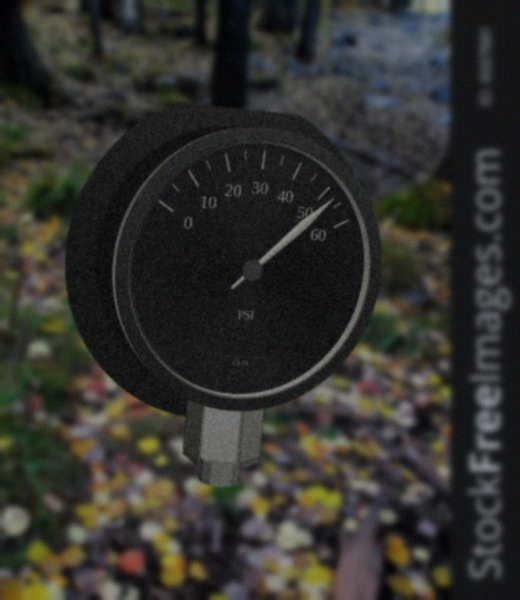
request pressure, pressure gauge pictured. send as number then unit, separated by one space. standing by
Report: 52.5 psi
